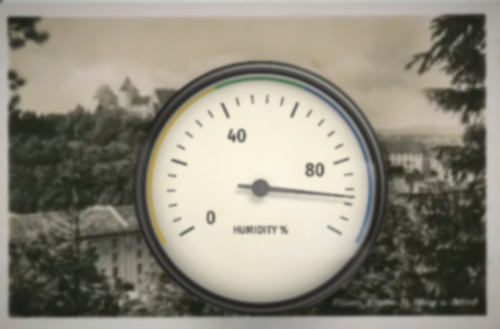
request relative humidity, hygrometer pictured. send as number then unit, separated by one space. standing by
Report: 90 %
